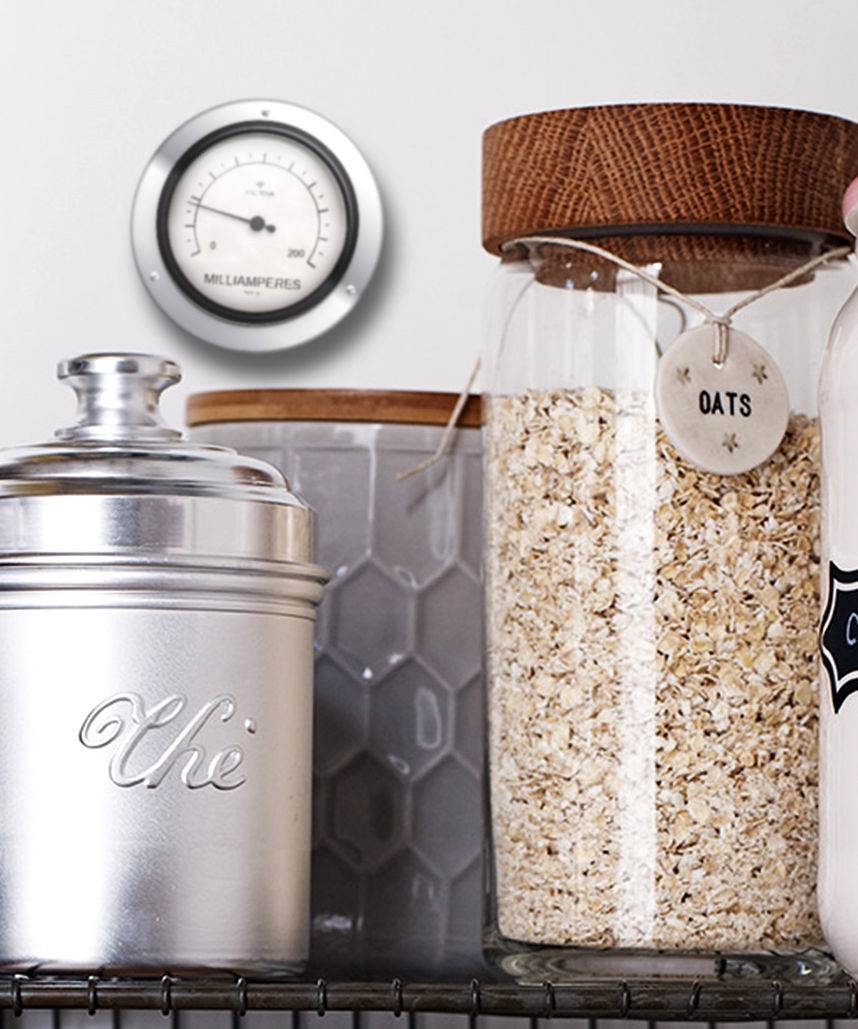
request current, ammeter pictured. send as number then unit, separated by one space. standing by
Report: 35 mA
